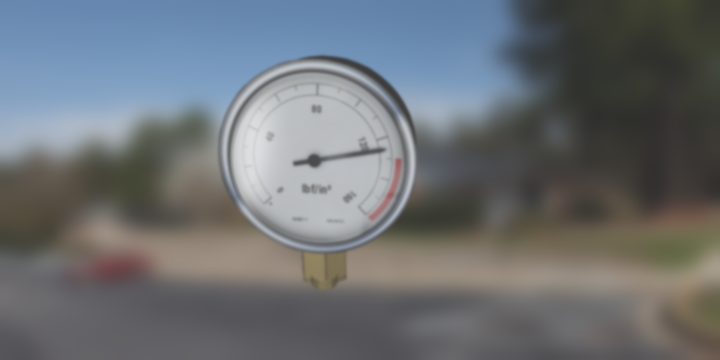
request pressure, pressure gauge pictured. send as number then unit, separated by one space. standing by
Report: 125 psi
